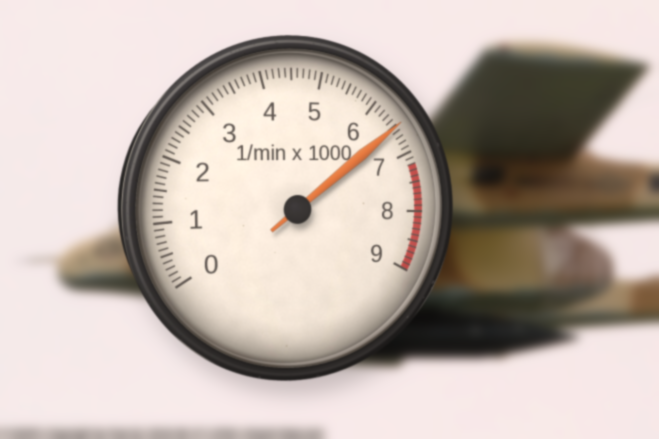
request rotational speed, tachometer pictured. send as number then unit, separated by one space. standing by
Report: 6500 rpm
